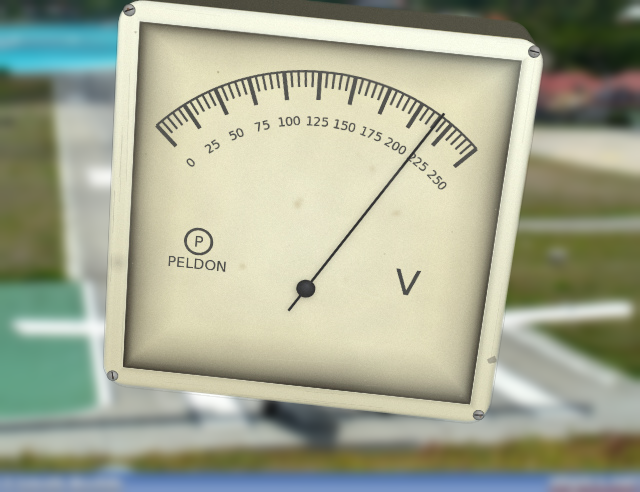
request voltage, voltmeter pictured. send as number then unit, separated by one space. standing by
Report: 215 V
